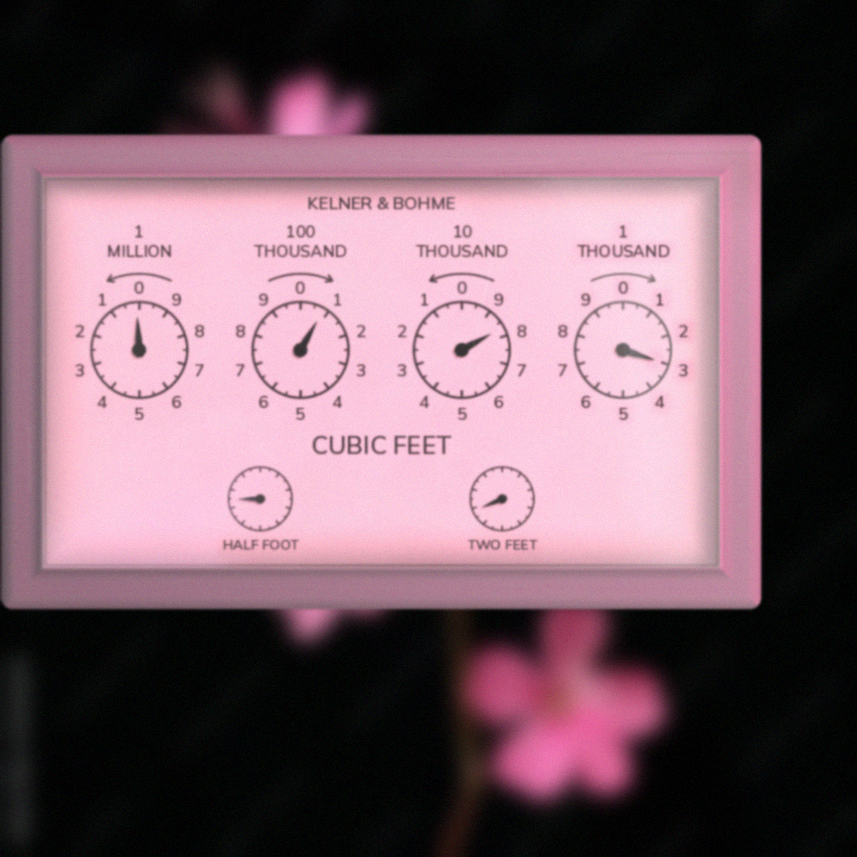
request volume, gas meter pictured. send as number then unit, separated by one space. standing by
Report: 8300 ft³
